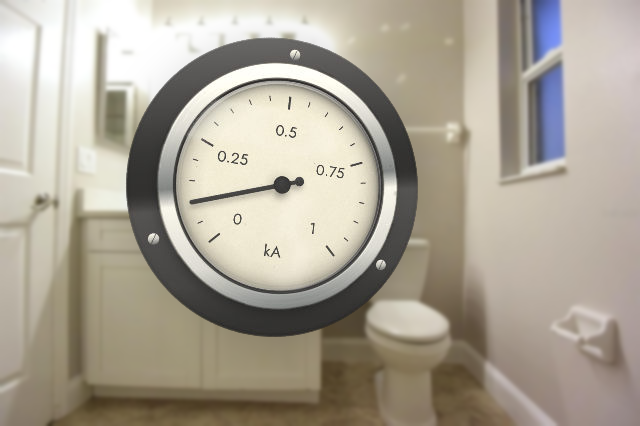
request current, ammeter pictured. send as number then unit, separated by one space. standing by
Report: 0.1 kA
